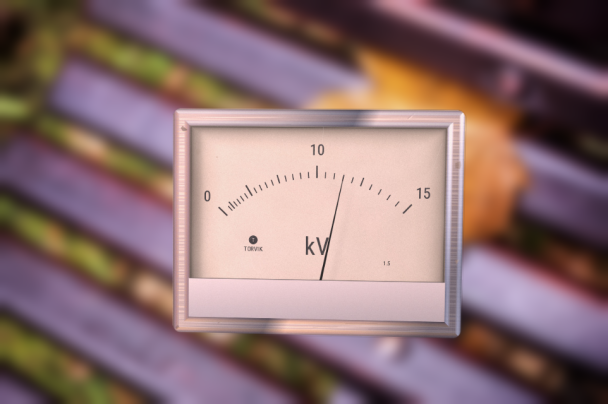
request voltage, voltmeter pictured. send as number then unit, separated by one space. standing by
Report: 11.5 kV
